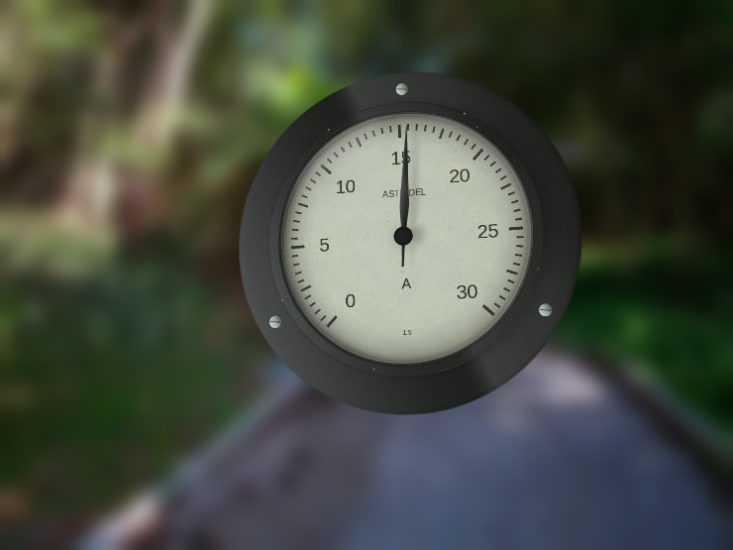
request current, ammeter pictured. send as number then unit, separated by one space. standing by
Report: 15.5 A
